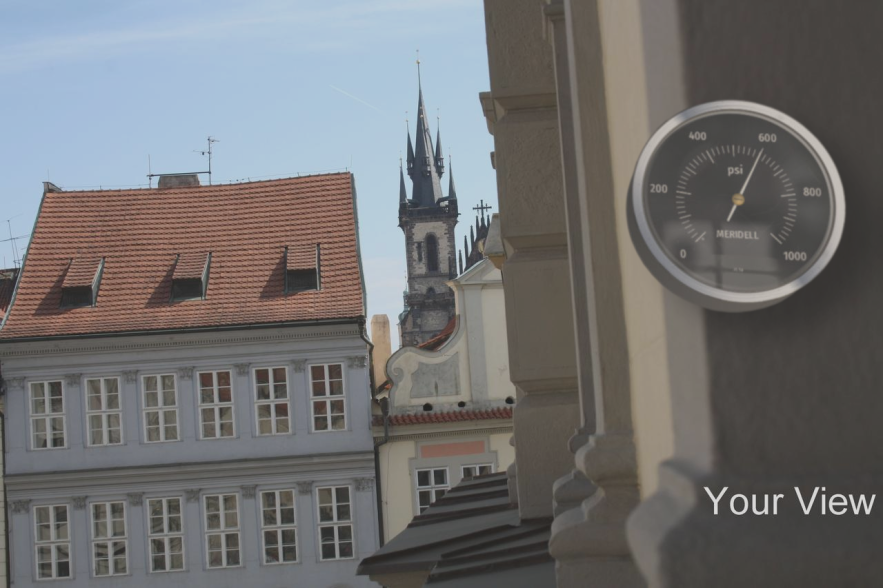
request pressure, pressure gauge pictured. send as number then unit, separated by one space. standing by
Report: 600 psi
